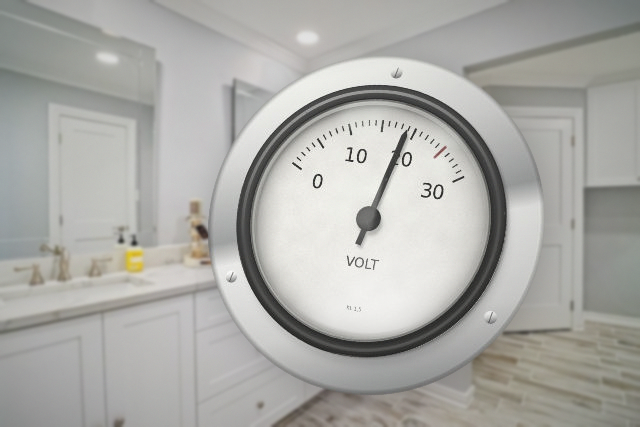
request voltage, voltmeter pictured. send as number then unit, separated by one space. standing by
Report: 19 V
